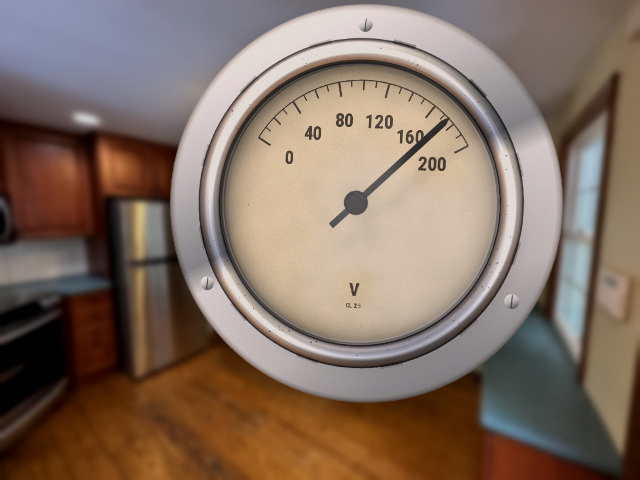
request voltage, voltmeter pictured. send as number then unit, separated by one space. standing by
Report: 175 V
